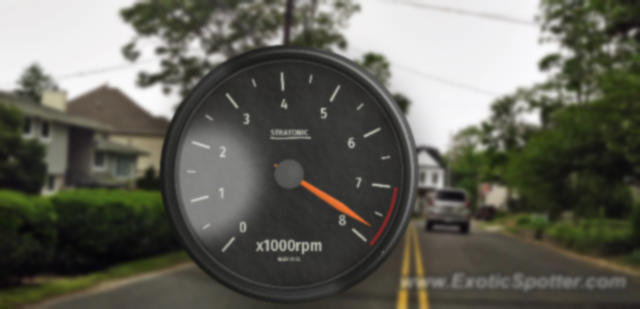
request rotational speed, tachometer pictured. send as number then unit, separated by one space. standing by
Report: 7750 rpm
